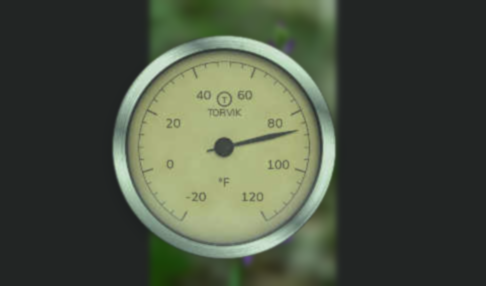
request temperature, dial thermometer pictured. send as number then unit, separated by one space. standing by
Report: 86 °F
